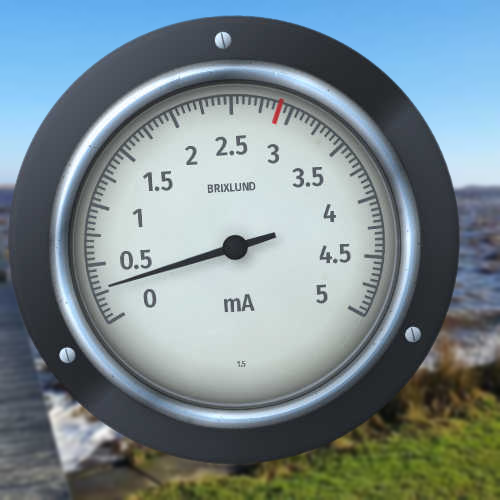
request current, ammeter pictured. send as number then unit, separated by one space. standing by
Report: 0.3 mA
